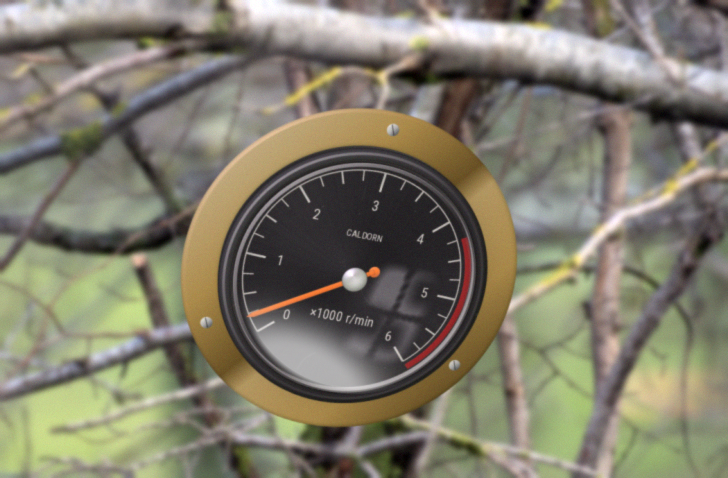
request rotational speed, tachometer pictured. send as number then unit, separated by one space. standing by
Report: 250 rpm
